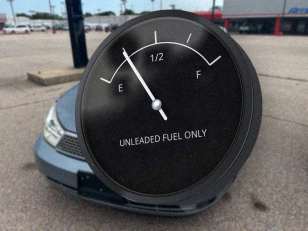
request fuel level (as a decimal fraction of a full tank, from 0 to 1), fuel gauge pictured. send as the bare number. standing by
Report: 0.25
